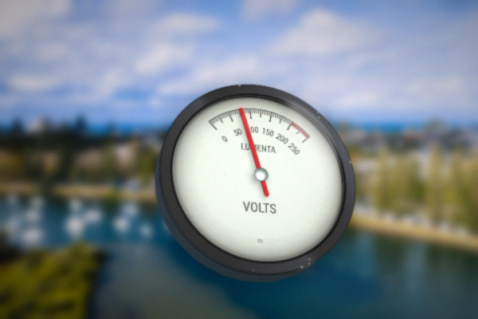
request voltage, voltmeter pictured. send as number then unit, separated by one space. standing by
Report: 75 V
